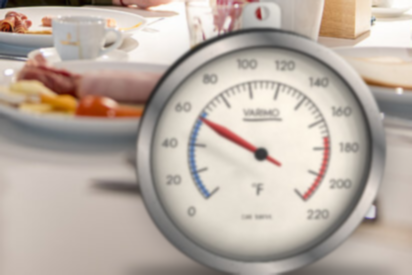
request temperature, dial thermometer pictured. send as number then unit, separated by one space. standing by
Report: 60 °F
